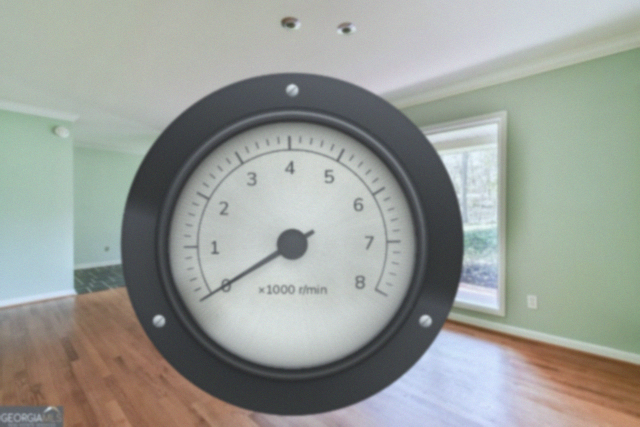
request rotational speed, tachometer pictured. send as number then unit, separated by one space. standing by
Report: 0 rpm
